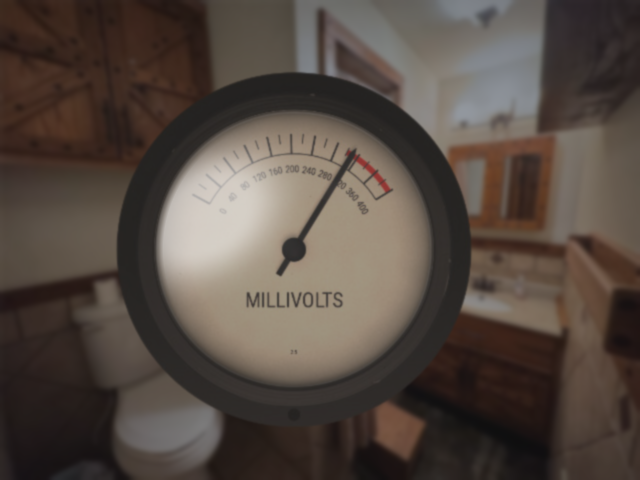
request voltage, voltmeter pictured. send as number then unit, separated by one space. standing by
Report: 310 mV
